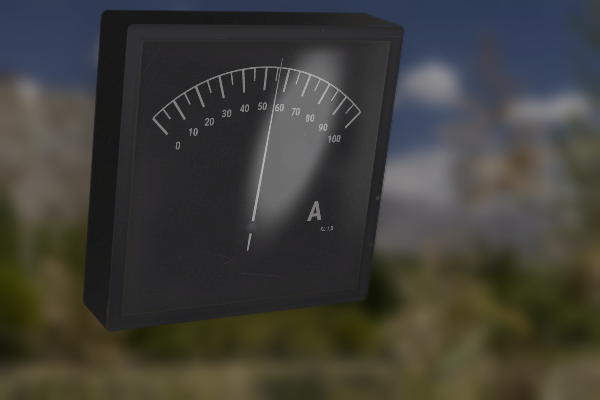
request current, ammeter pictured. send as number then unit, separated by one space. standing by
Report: 55 A
